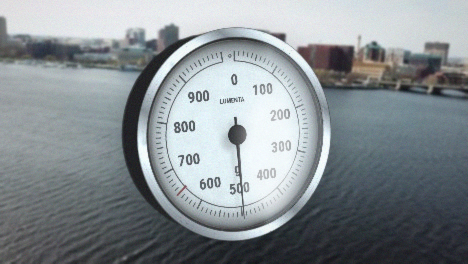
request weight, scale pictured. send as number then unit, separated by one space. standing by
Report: 500 g
